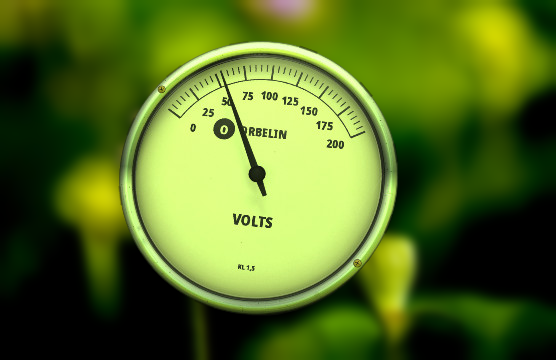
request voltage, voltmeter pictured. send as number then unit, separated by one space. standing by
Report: 55 V
